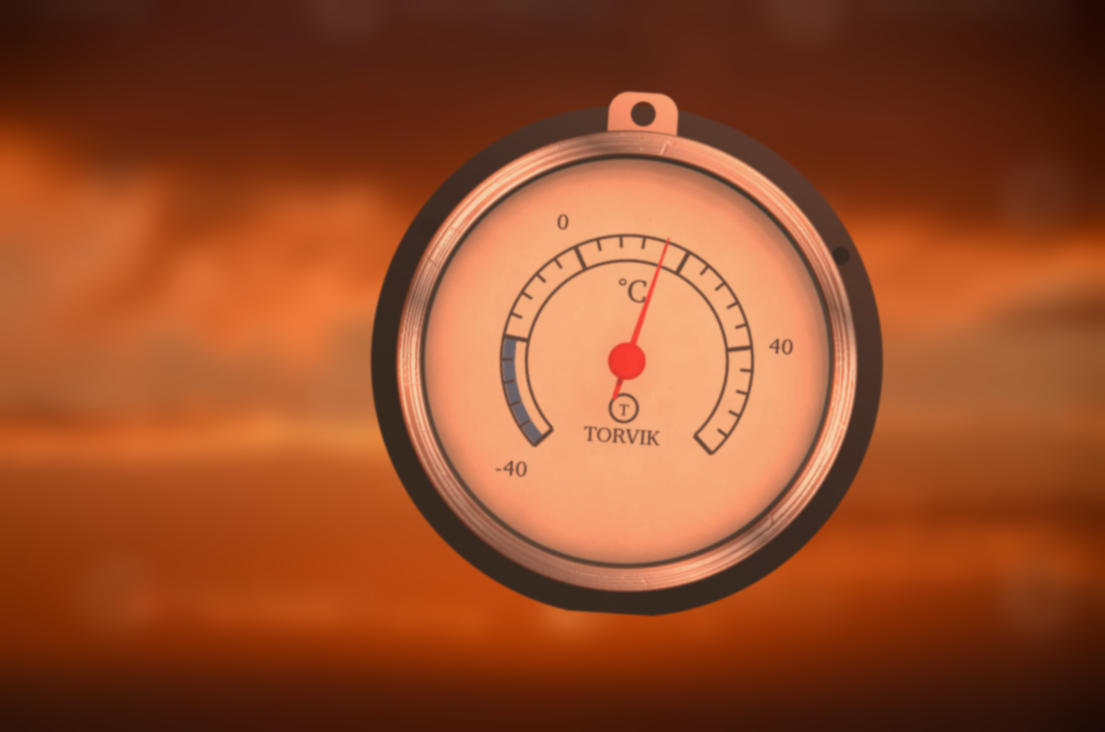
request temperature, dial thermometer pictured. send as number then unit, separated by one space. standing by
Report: 16 °C
